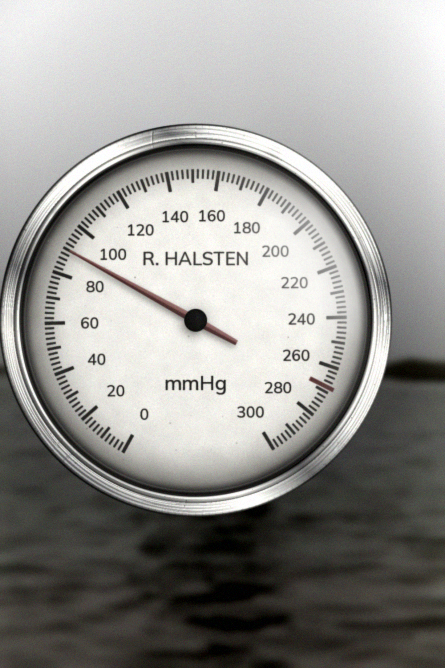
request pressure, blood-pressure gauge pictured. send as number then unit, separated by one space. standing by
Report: 90 mmHg
